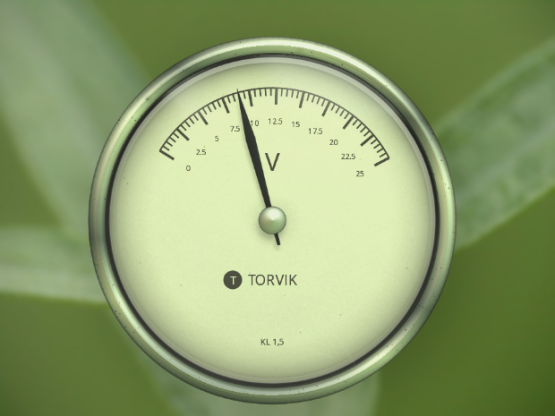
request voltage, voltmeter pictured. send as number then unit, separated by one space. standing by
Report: 9 V
